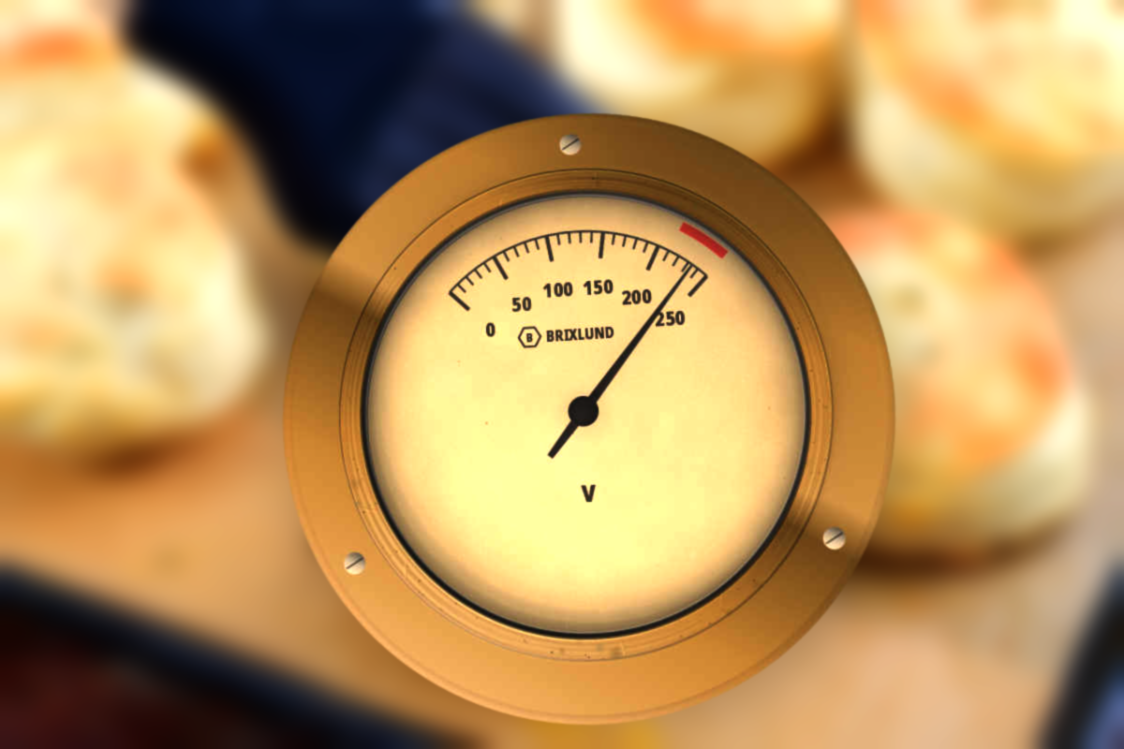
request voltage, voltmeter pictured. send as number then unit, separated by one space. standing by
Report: 235 V
